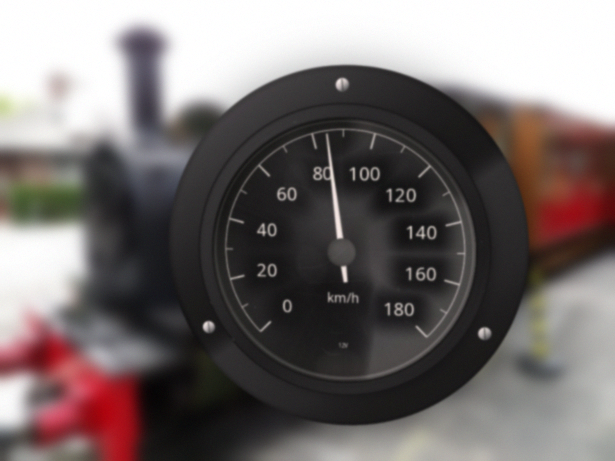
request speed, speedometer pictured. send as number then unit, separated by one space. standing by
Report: 85 km/h
